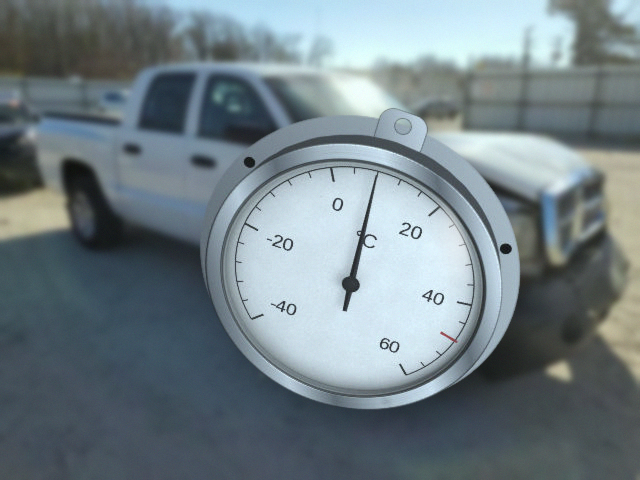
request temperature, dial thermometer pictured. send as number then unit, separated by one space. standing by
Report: 8 °C
